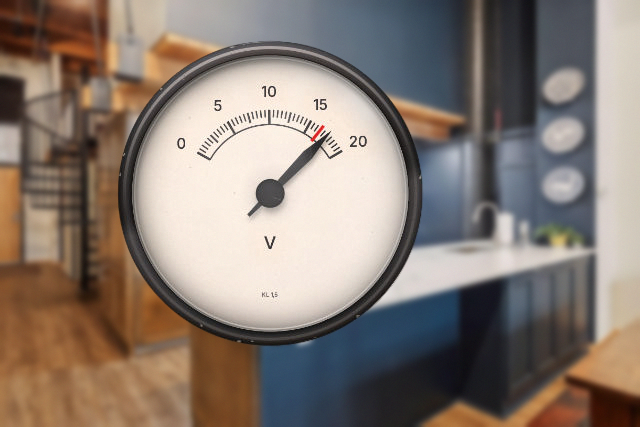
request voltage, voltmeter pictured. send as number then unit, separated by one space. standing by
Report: 17.5 V
